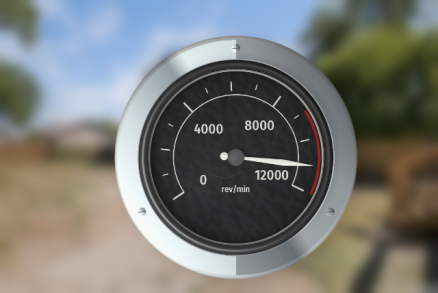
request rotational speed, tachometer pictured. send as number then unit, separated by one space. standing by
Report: 11000 rpm
